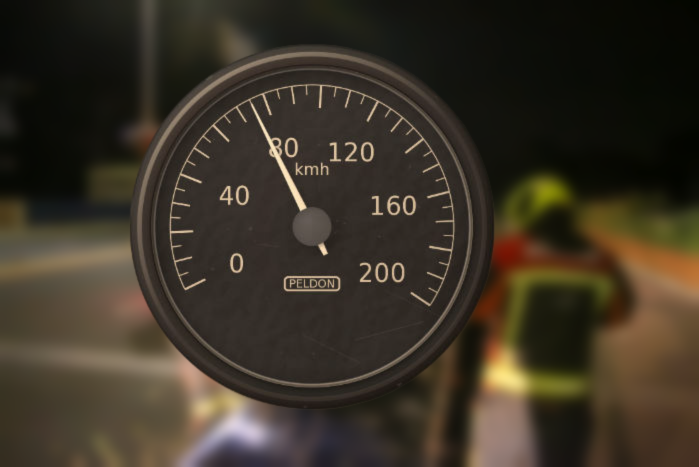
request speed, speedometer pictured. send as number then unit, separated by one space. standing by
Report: 75 km/h
